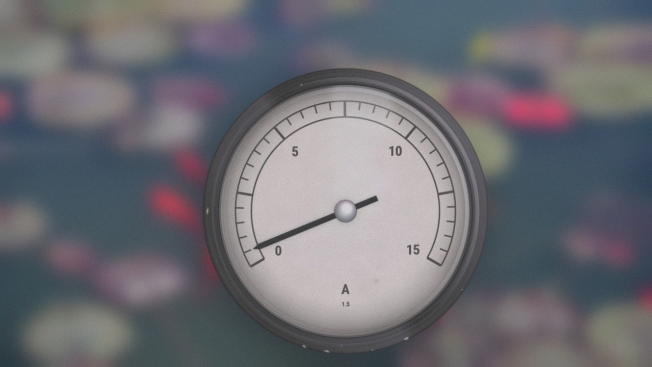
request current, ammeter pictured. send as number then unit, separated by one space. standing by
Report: 0.5 A
